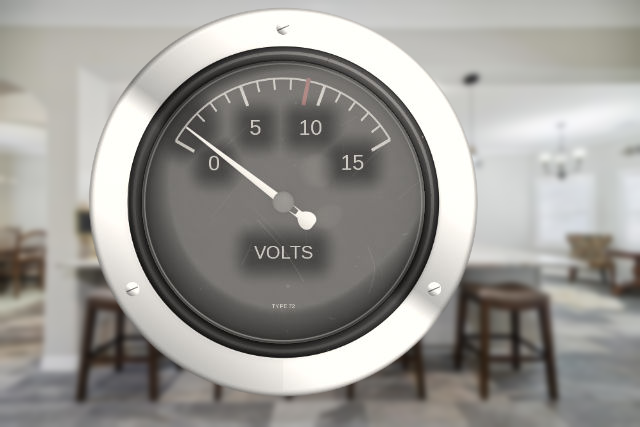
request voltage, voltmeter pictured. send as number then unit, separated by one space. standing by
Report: 1 V
